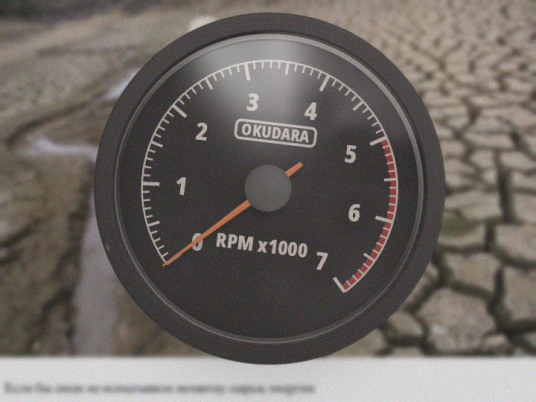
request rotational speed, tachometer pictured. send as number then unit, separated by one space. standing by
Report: 0 rpm
